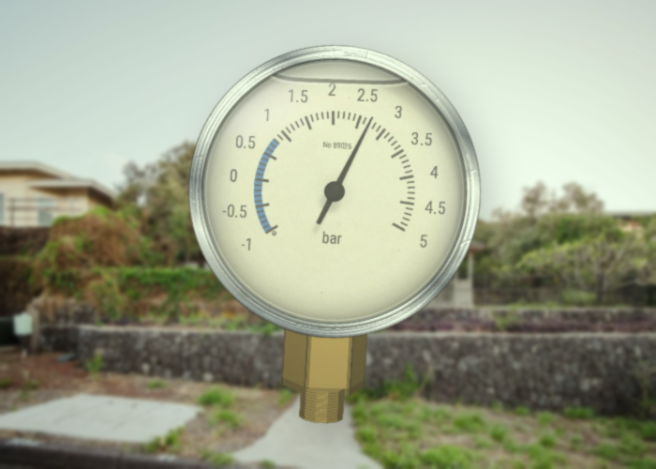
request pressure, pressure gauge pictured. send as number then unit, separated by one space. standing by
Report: 2.7 bar
